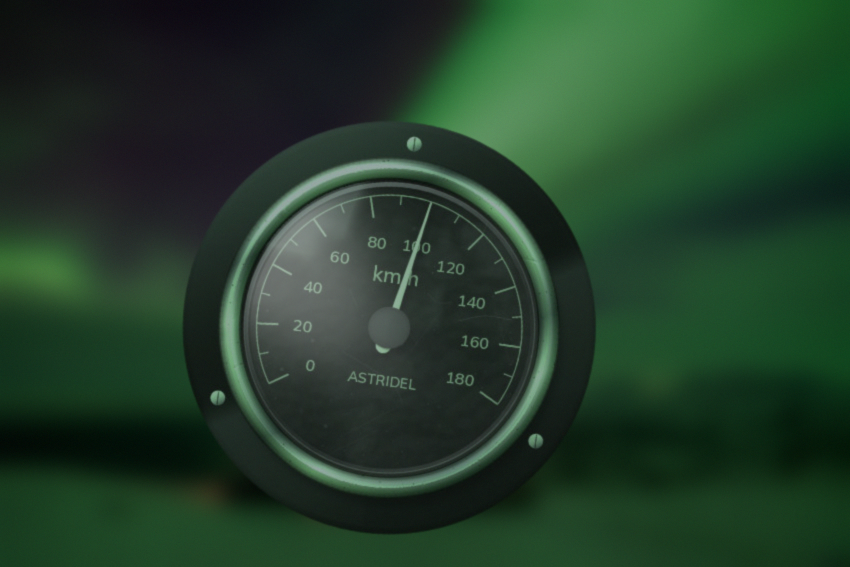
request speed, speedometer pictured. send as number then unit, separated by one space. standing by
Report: 100 km/h
